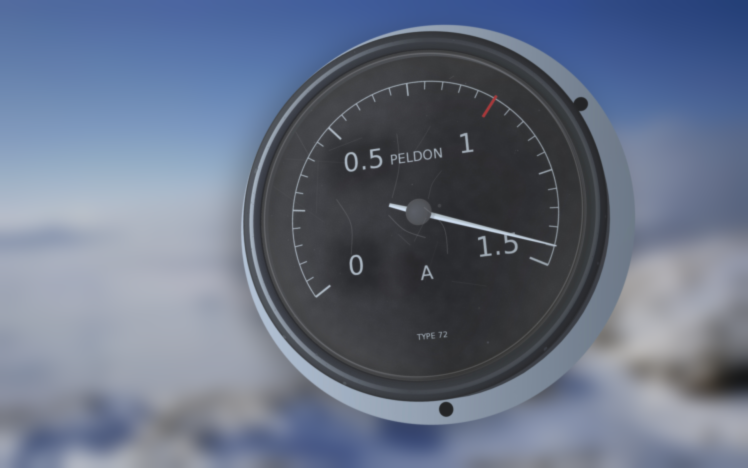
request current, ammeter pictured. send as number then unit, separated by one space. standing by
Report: 1.45 A
